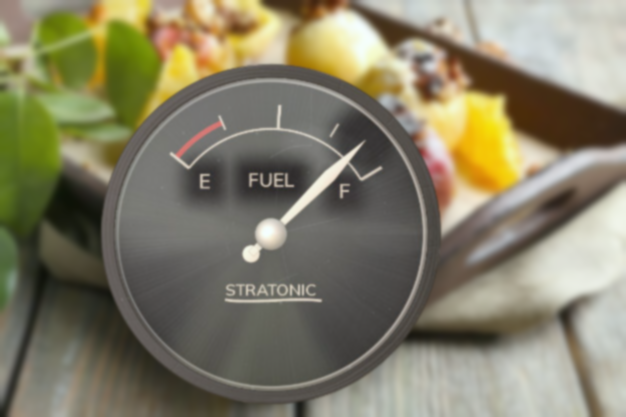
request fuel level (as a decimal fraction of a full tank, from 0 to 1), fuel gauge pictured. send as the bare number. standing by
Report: 0.875
